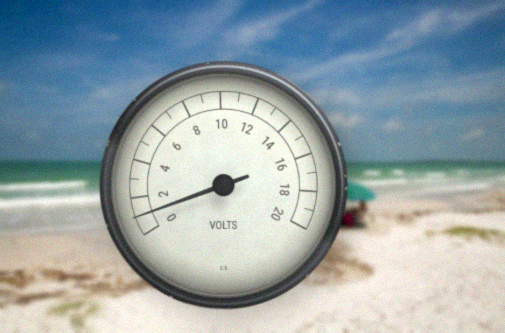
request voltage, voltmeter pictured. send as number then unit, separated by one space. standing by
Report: 1 V
